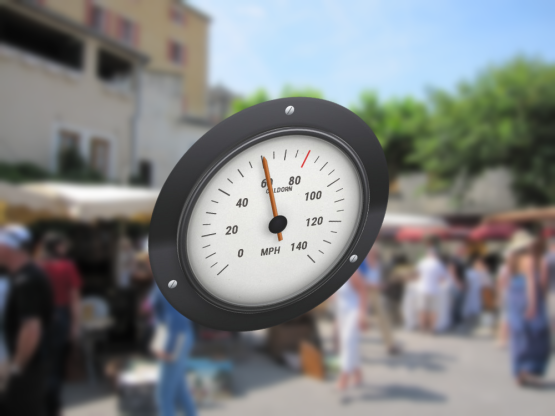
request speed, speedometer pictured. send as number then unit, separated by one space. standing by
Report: 60 mph
